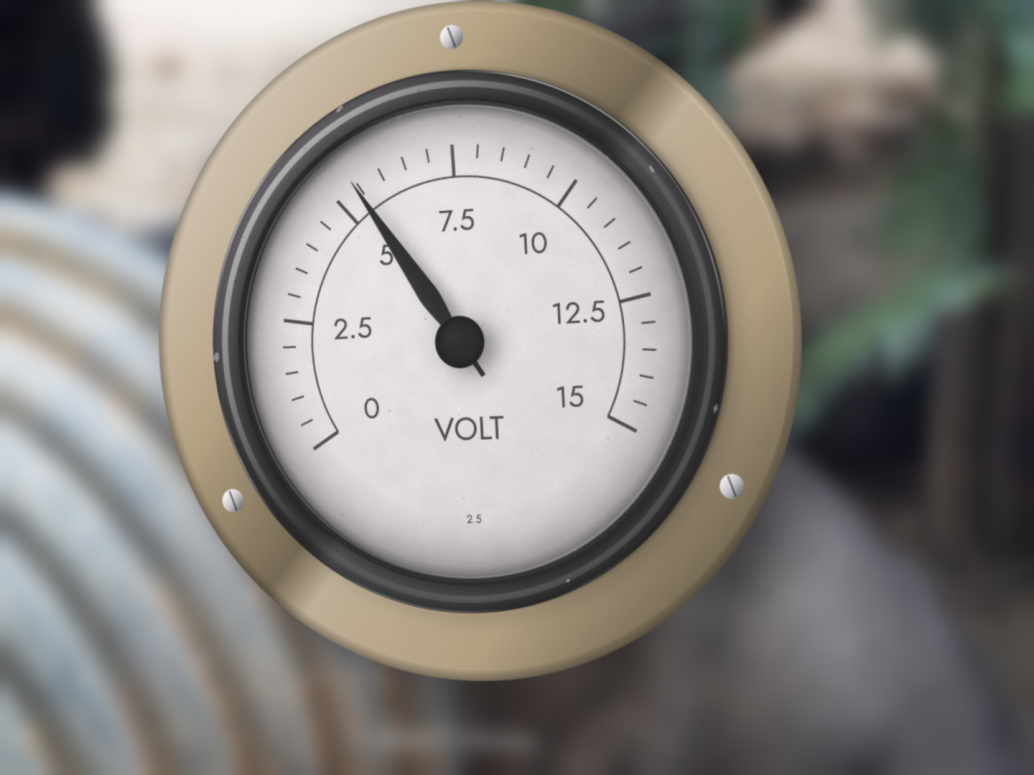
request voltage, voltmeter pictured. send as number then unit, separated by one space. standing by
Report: 5.5 V
